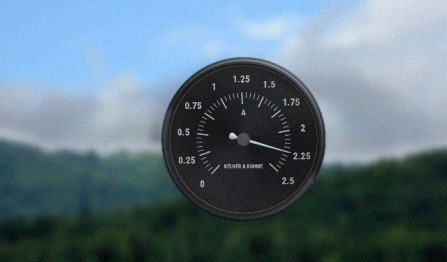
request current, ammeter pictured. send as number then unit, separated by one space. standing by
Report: 2.25 A
